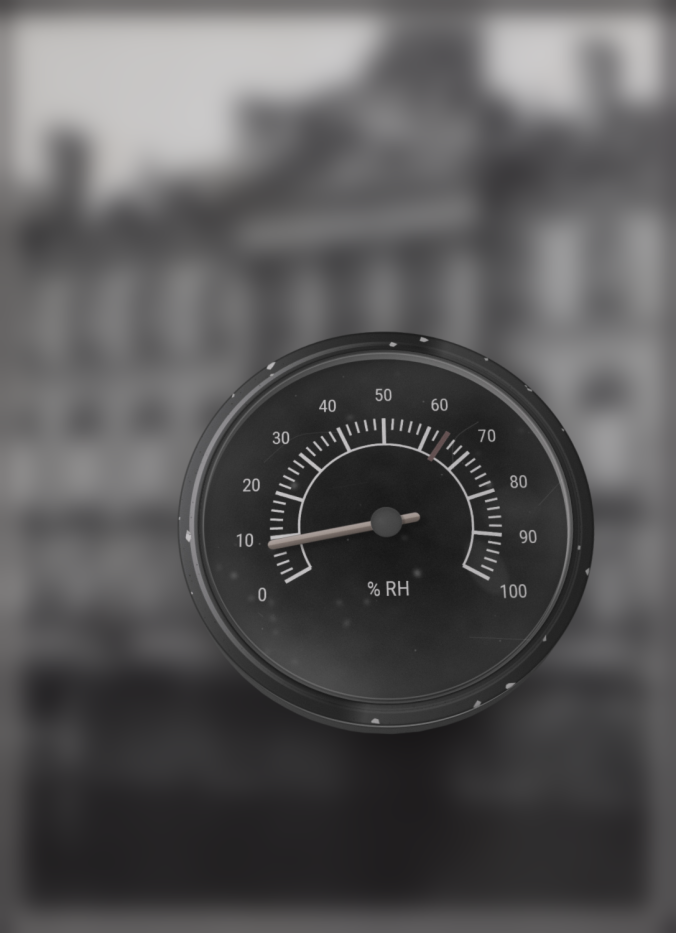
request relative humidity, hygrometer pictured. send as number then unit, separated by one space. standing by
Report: 8 %
